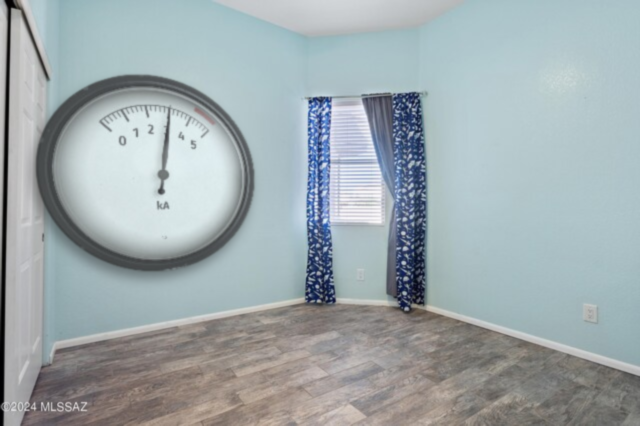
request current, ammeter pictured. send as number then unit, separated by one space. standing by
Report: 3 kA
